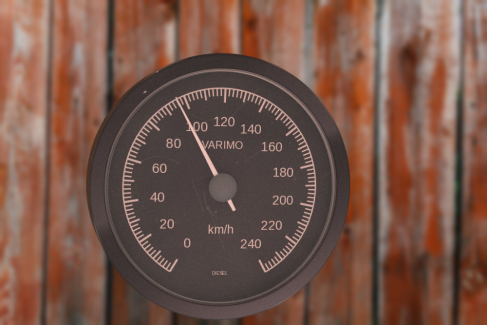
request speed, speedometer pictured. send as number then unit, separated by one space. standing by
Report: 96 km/h
